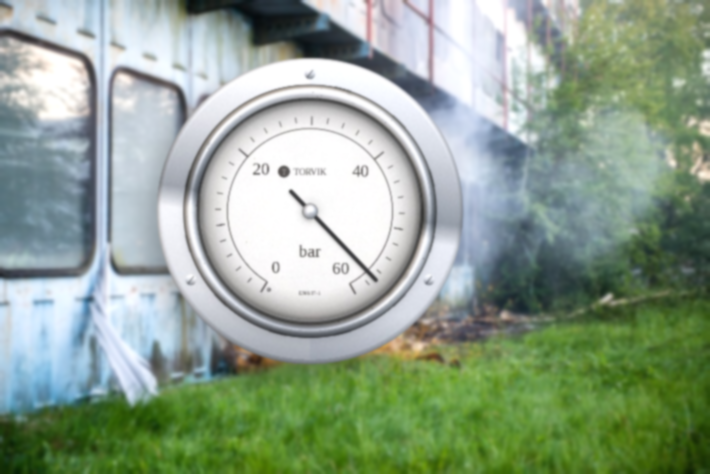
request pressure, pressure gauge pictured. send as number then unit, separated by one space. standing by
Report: 57 bar
